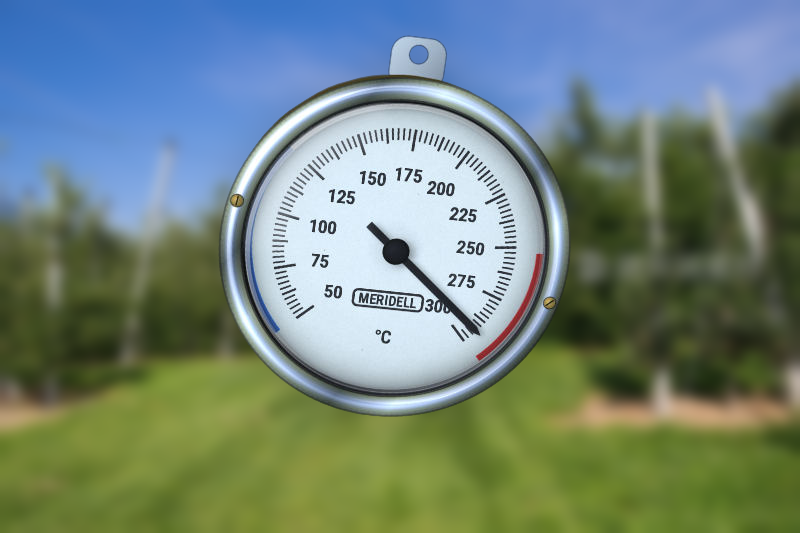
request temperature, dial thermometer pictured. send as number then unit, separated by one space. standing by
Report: 292.5 °C
